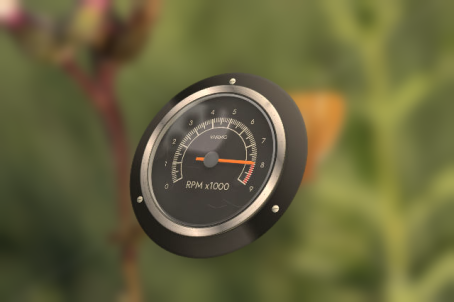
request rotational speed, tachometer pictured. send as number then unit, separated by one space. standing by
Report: 8000 rpm
